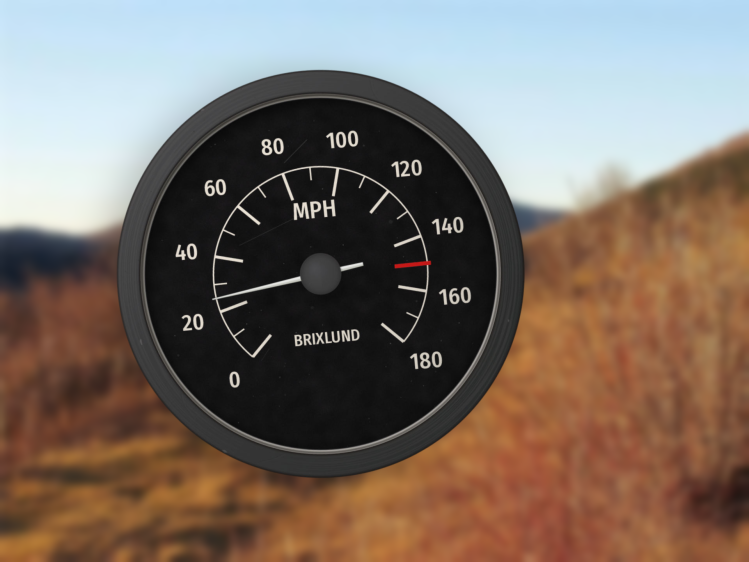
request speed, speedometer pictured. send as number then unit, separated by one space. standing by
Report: 25 mph
